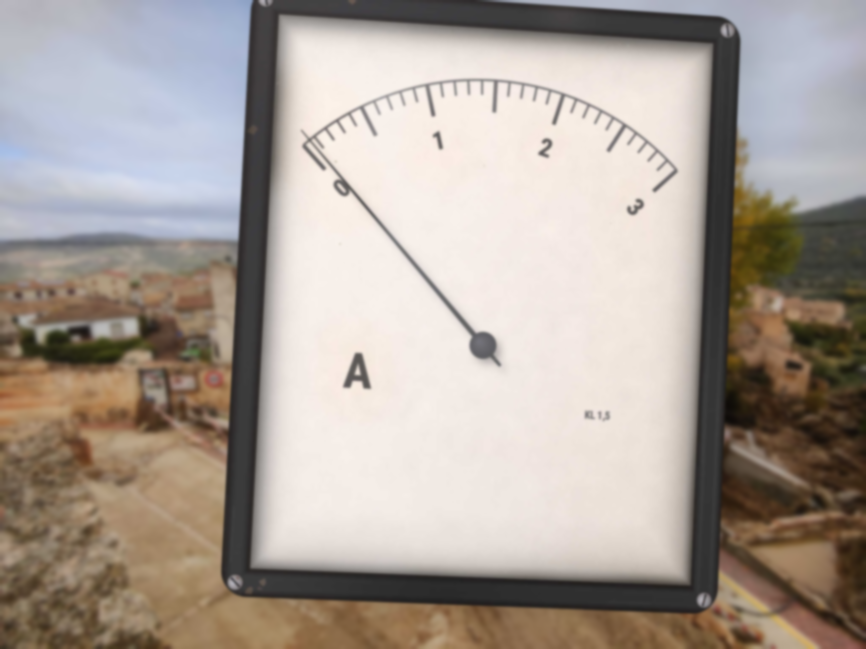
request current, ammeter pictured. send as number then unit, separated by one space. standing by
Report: 0.05 A
